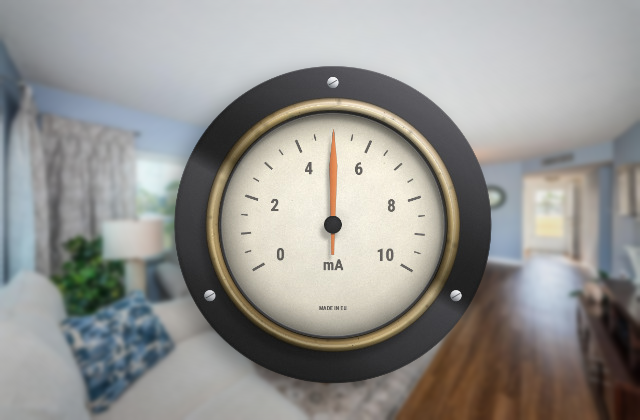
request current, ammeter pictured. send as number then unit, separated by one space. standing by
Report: 5 mA
